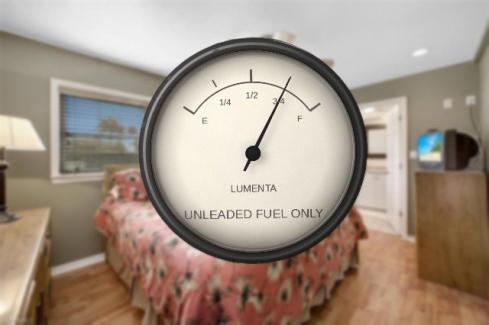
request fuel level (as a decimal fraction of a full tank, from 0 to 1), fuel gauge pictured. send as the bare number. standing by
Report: 0.75
